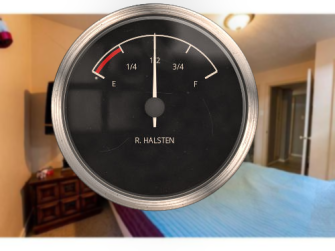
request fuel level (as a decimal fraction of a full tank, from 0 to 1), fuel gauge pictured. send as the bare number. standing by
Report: 0.5
